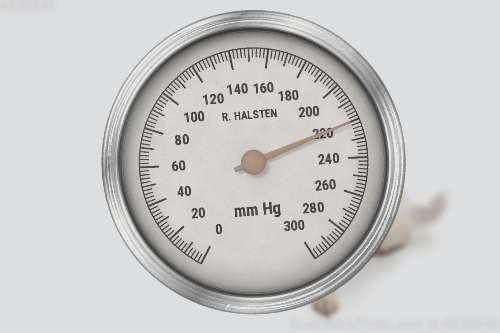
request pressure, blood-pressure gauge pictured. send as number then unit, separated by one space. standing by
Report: 220 mmHg
